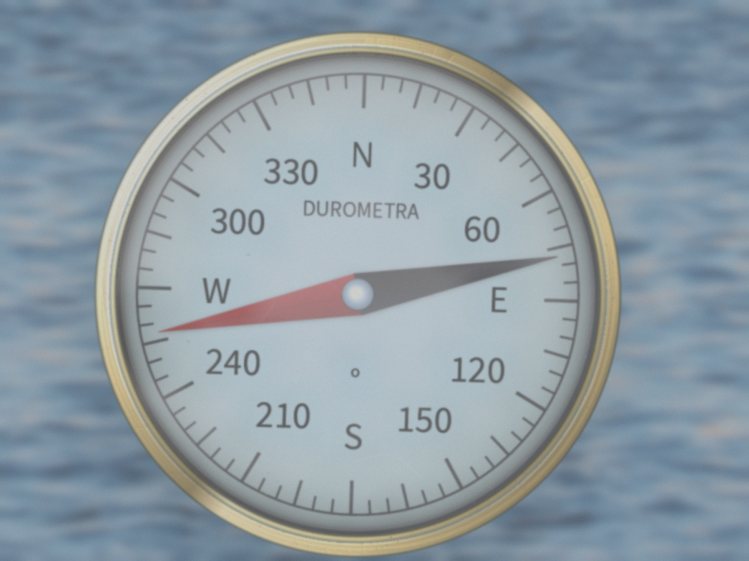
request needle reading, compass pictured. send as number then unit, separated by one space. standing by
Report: 257.5 °
